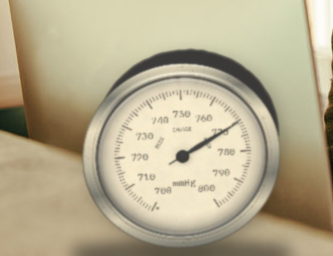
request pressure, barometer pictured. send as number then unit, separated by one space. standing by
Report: 770 mmHg
